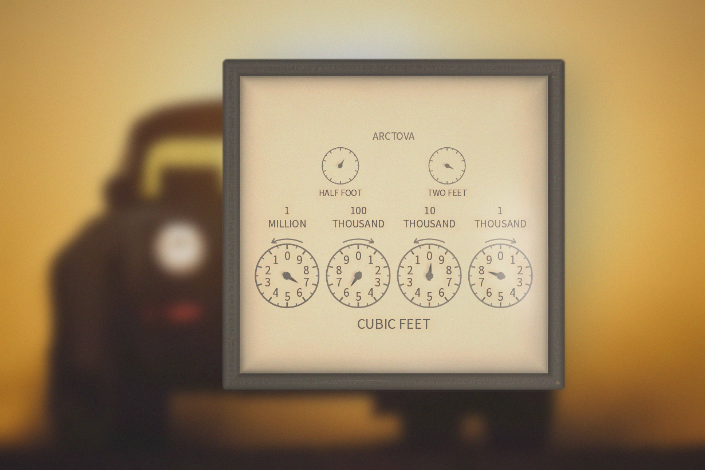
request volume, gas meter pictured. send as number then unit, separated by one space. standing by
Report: 659800 ft³
